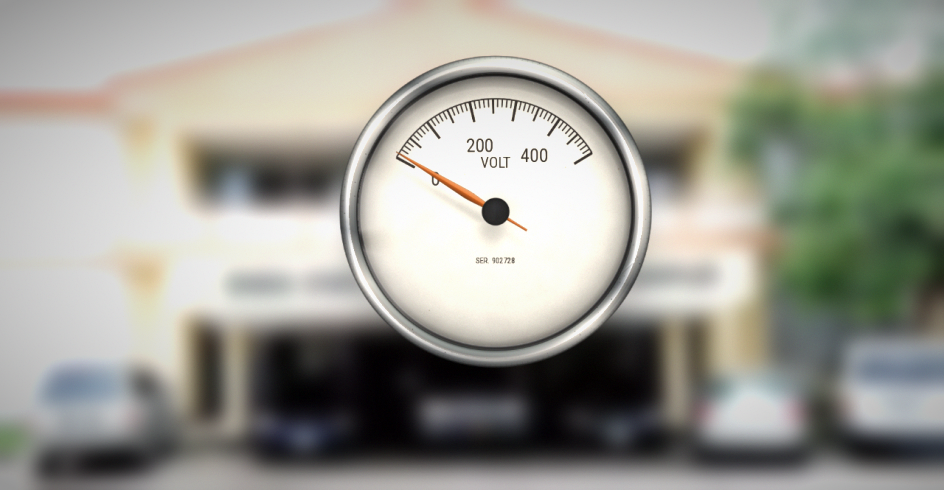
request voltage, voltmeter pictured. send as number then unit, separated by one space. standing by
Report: 10 V
